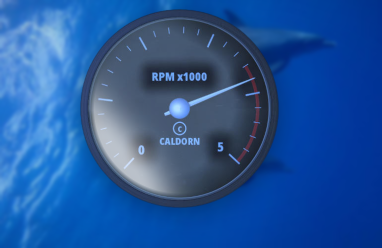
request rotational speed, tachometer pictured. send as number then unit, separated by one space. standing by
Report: 3800 rpm
